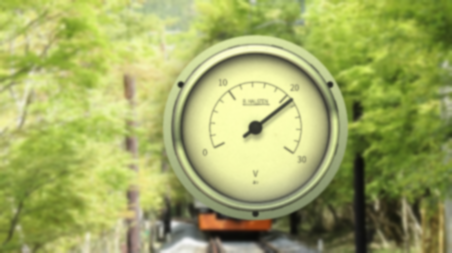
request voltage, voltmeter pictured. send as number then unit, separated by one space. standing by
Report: 21 V
